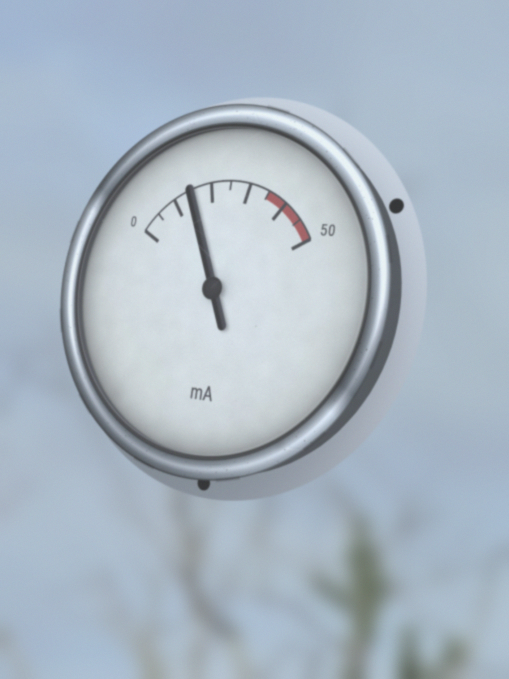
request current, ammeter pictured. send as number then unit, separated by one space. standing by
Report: 15 mA
